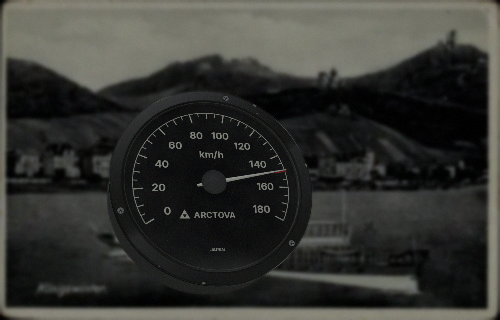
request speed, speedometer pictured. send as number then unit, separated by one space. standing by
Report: 150 km/h
